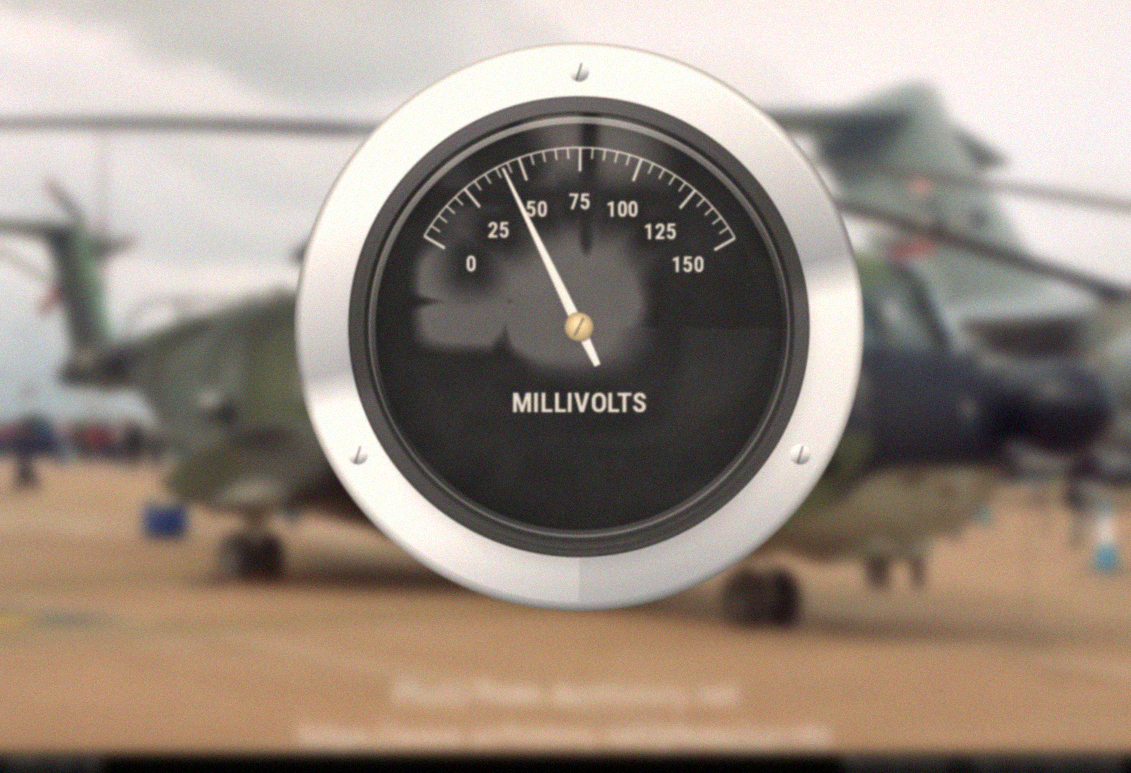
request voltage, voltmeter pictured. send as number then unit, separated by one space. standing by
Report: 42.5 mV
